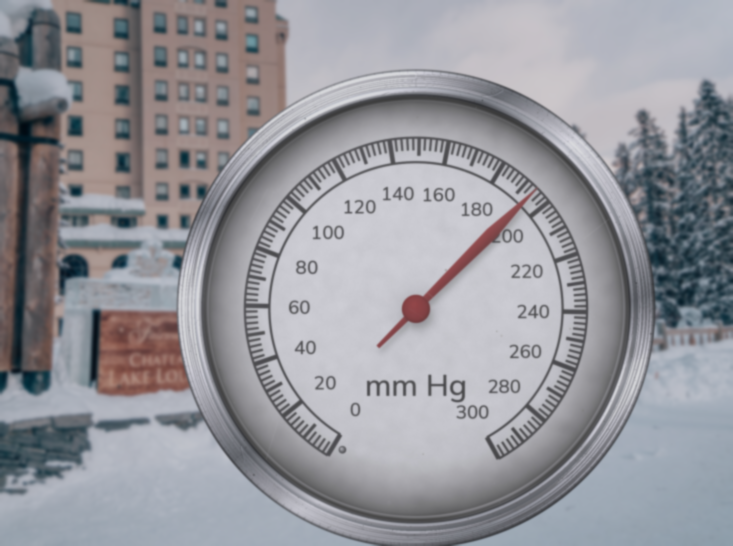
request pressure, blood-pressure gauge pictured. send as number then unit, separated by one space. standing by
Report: 194 mmHg
